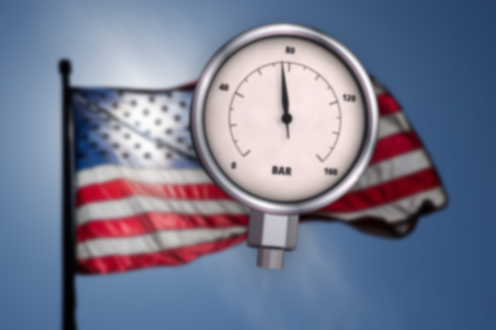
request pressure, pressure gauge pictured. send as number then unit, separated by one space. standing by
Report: 75 bar
